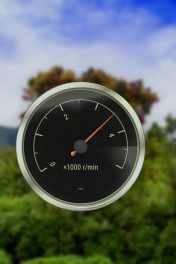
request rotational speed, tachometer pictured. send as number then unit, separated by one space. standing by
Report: 3500 rpm
